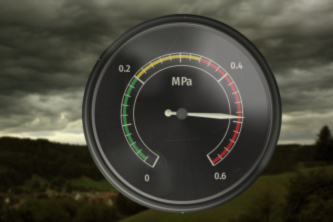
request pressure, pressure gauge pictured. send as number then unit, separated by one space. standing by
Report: 0.49 MPa
